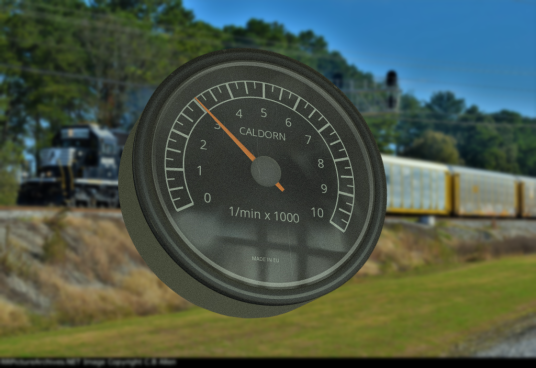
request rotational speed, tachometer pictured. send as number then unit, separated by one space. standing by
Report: 3000 rpm
